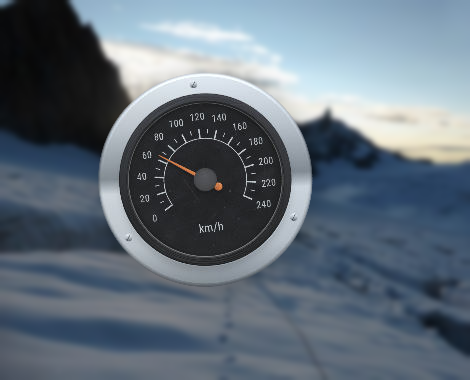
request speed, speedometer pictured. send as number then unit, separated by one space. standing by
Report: 65 km/h
